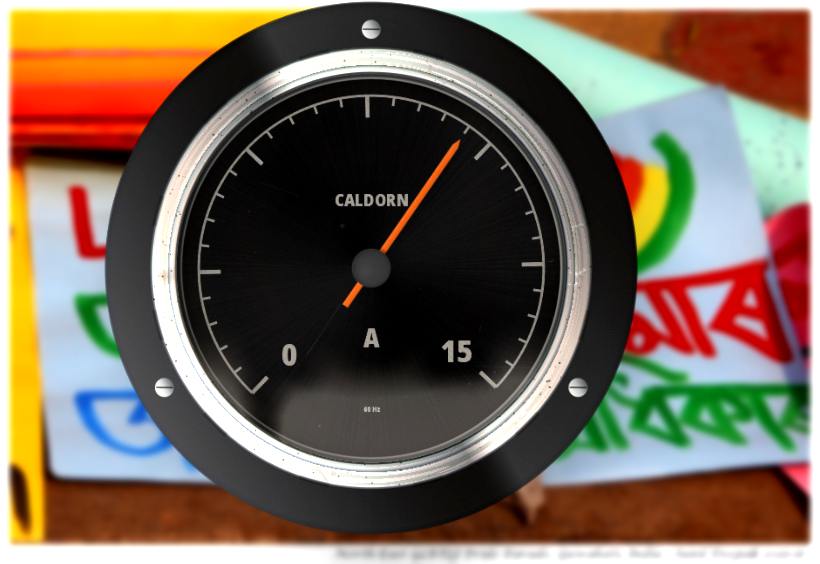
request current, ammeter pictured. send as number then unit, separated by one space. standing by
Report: 9.5 A
